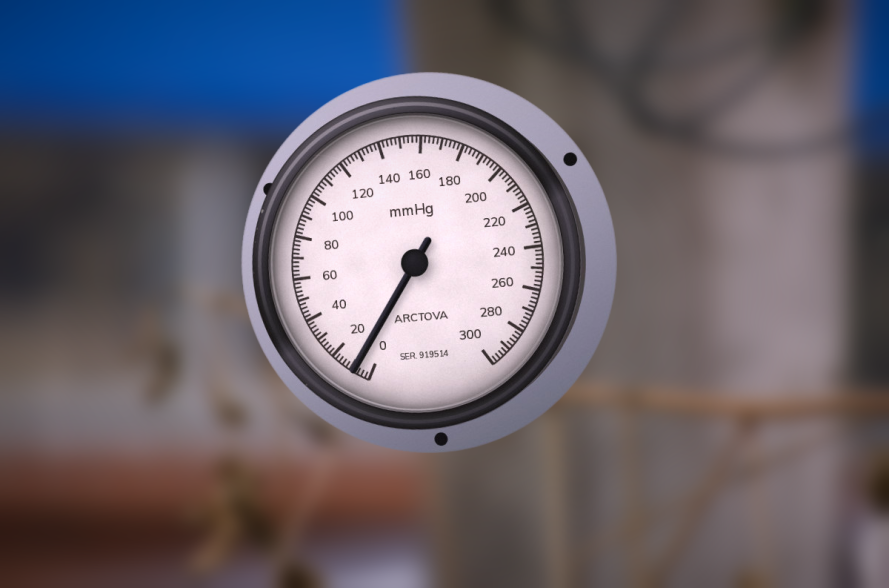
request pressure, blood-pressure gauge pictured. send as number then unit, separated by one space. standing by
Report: 8 mmHg
